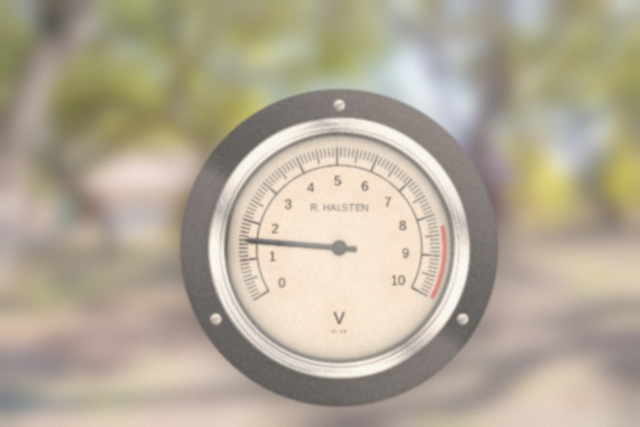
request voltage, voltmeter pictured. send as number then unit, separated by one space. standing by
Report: 1.5 V
